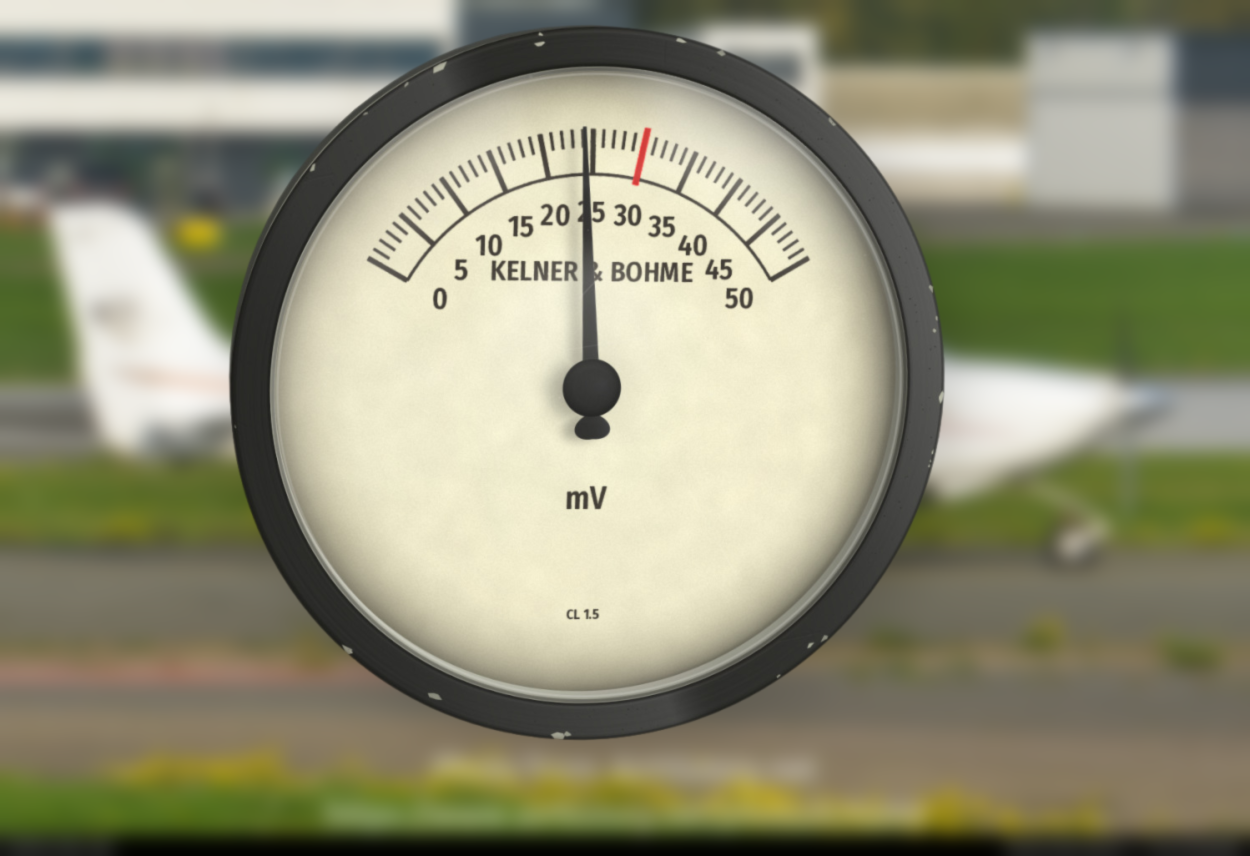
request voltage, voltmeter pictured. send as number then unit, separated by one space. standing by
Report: 24 mV
